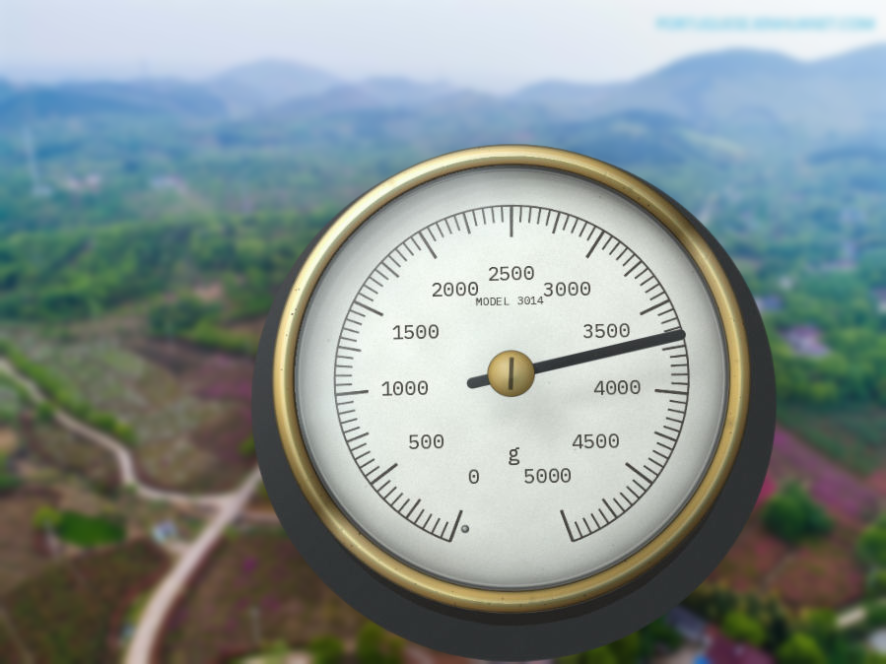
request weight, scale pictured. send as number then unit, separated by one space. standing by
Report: 3700 g
